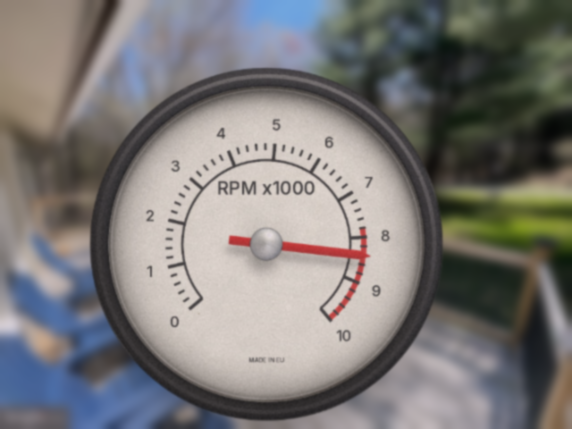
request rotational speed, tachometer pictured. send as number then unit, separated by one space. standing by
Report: 8400 rpm
